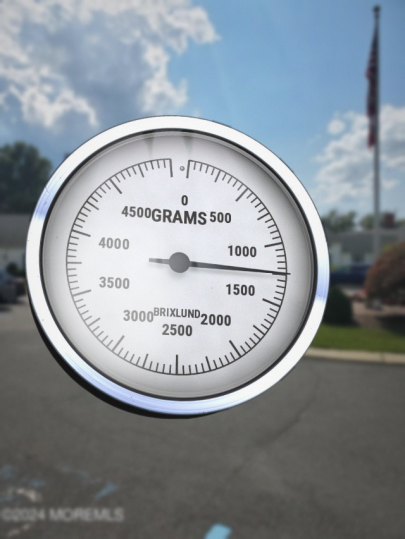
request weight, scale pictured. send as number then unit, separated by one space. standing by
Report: 1250 g
